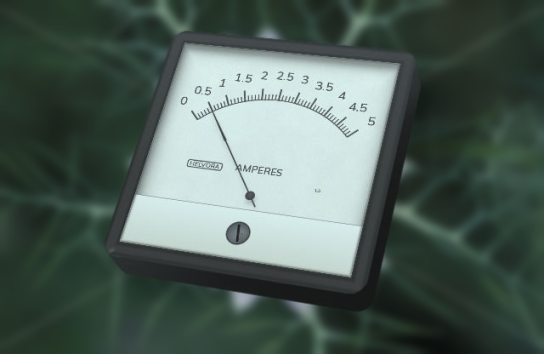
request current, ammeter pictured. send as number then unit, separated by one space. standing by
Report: 0.5 A
